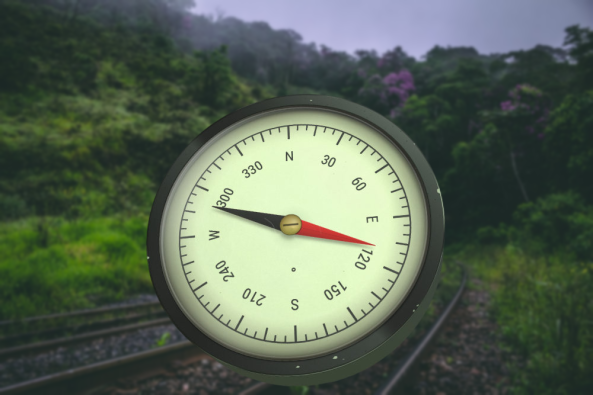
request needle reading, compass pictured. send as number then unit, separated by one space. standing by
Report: 110 °
